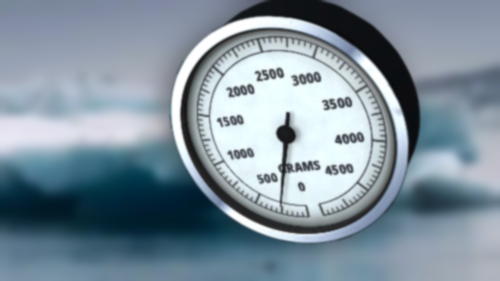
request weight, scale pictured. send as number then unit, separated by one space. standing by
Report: 250 g
